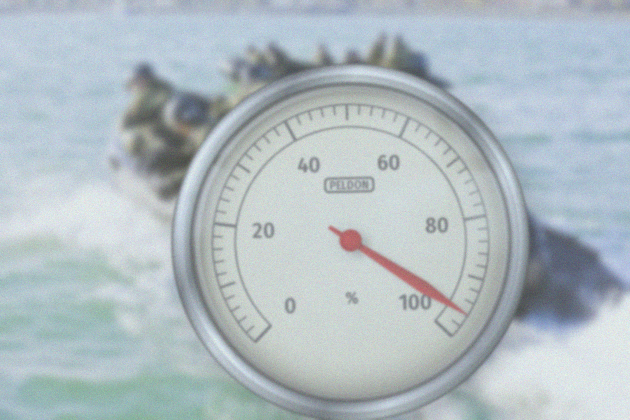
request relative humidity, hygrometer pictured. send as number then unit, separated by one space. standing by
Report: 96 %
